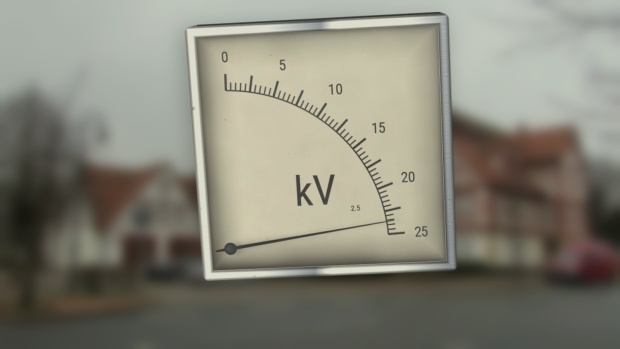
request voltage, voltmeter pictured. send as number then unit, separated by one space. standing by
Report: 23.5 kV
